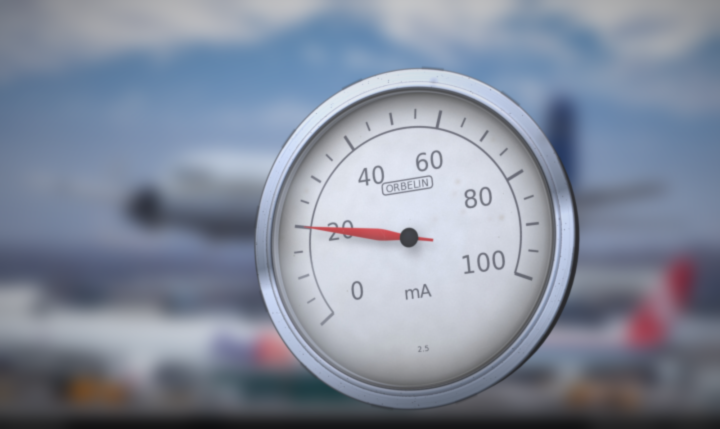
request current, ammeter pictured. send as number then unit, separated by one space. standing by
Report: 20 mA
